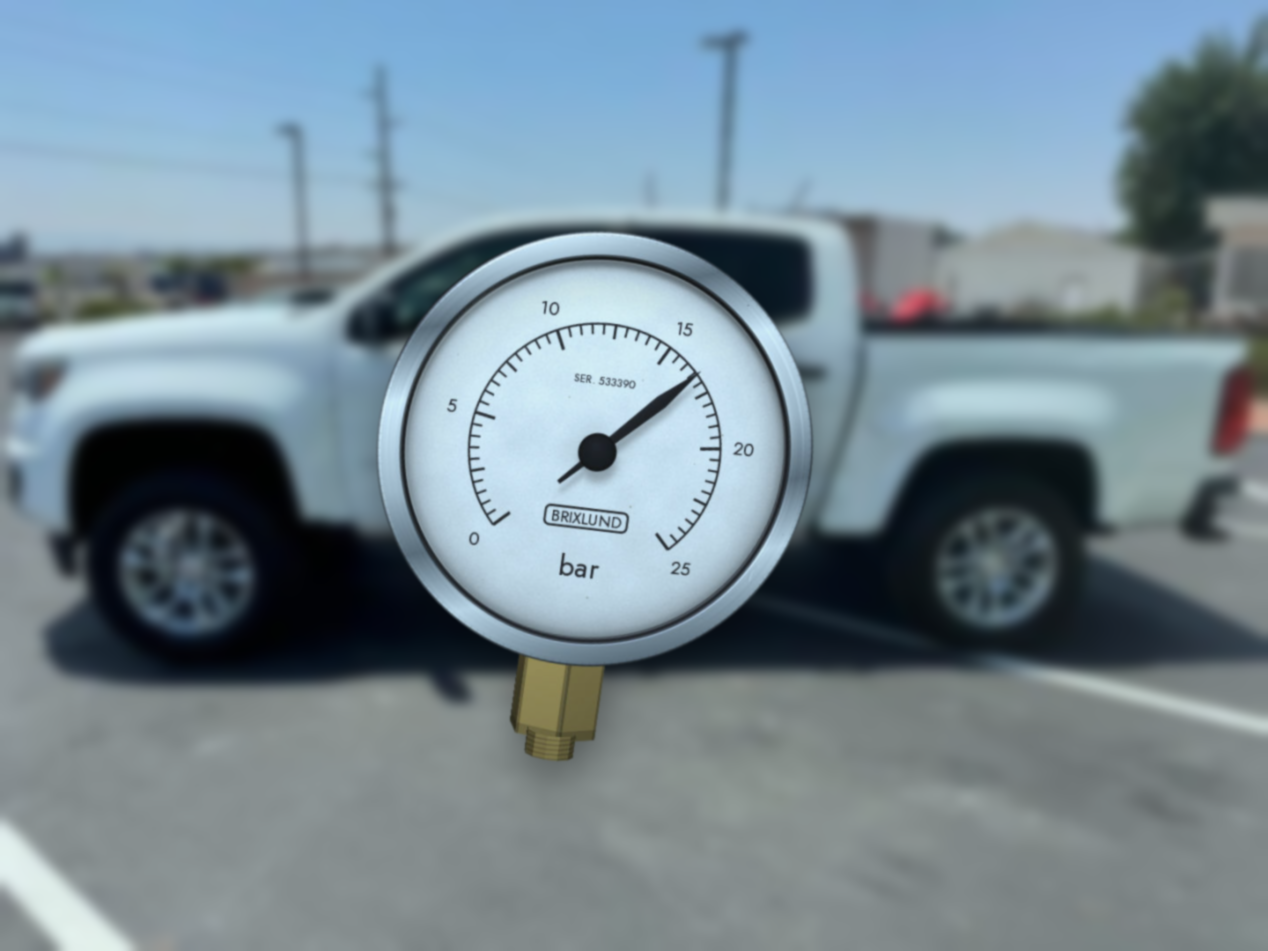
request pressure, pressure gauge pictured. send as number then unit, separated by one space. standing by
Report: 16.5 bar
